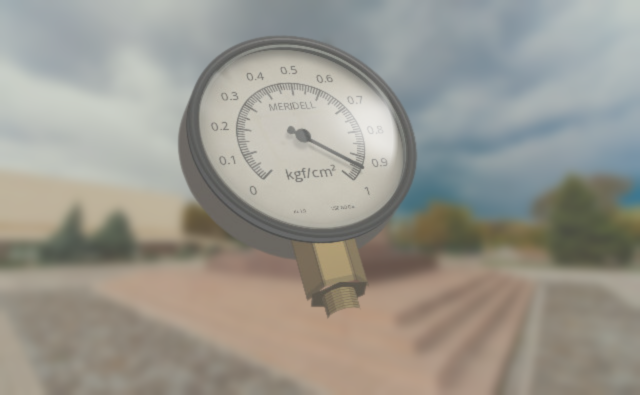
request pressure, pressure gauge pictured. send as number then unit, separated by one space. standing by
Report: 0.95 kg/cm²
